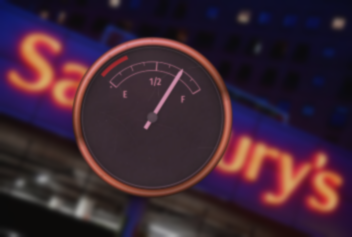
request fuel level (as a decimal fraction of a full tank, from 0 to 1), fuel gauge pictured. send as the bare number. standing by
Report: 0.75
